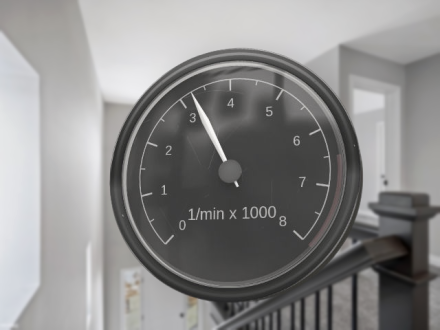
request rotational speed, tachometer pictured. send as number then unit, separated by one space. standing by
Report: 3250 rpm
